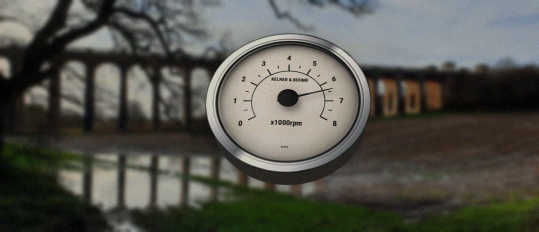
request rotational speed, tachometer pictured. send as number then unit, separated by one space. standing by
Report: 6500 rpm
